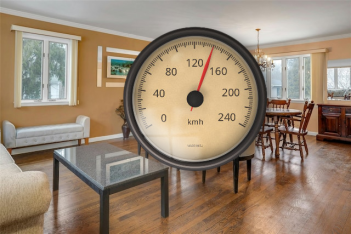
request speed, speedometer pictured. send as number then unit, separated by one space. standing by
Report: 140 km/h
